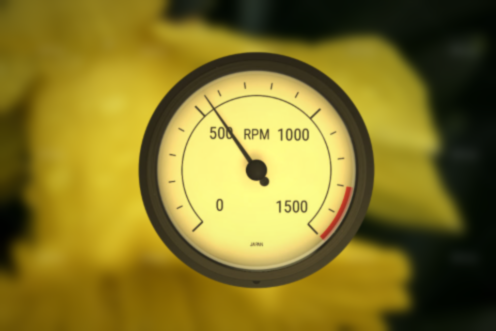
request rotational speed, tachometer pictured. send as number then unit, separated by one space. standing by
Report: 550 rpm
